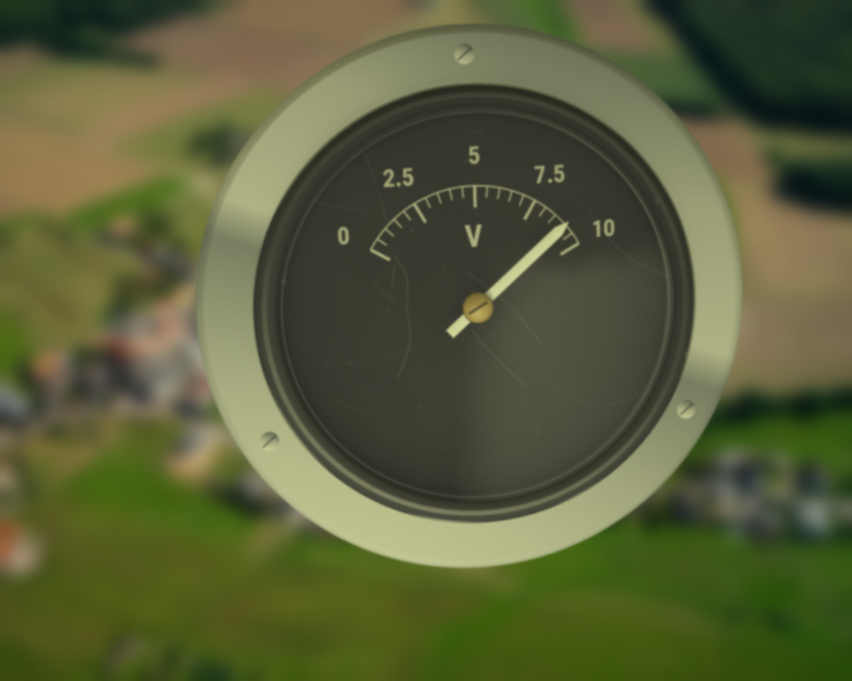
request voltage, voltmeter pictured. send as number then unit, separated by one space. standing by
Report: 9 V
